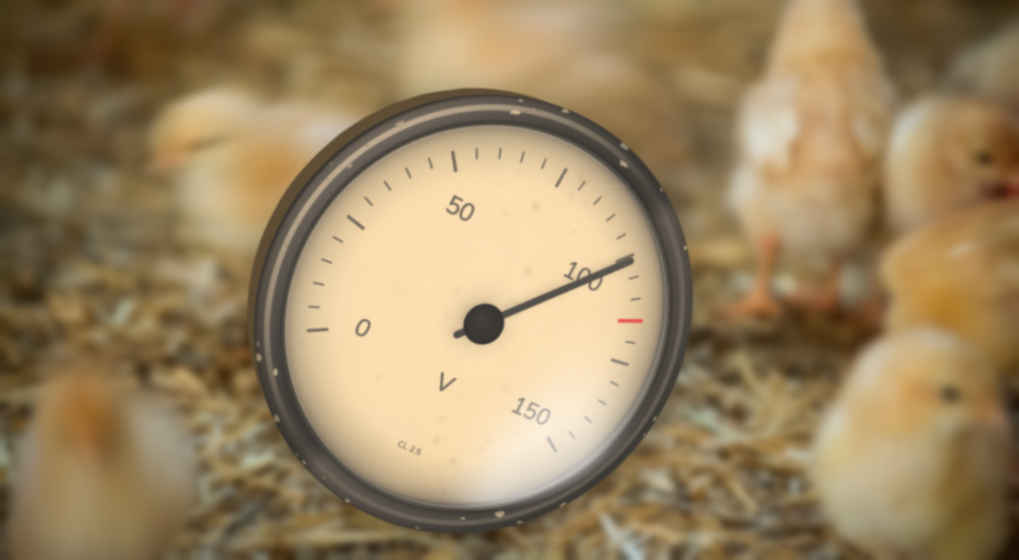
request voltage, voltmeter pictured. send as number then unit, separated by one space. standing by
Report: 100 V
